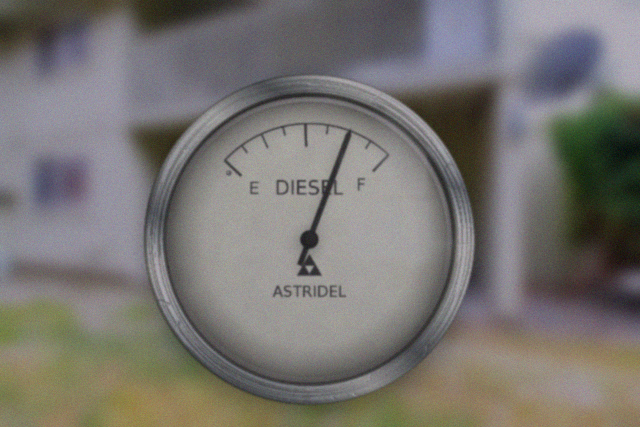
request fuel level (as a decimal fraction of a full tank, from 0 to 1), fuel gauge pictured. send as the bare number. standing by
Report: 0.75
